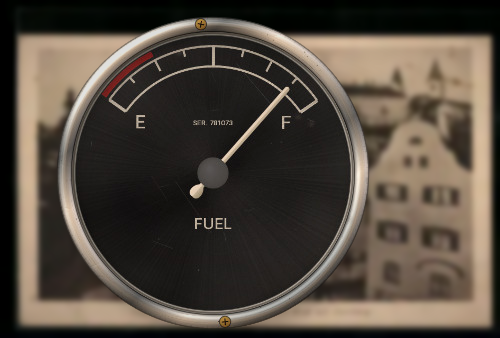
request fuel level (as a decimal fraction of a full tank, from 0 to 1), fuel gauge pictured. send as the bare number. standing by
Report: 0.875
